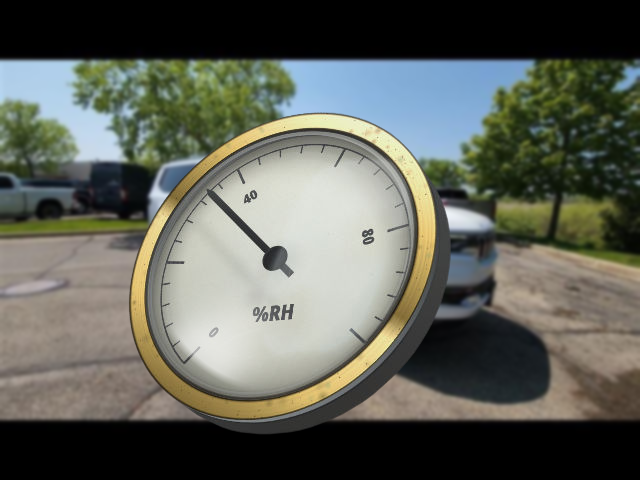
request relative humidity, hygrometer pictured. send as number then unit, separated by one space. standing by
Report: 34 %
